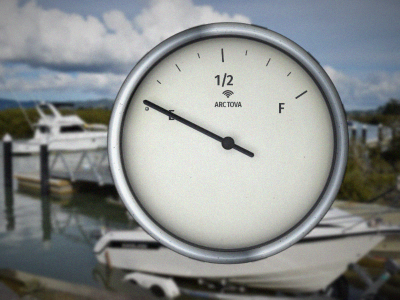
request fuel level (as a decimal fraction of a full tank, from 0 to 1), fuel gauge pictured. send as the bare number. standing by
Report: 0
